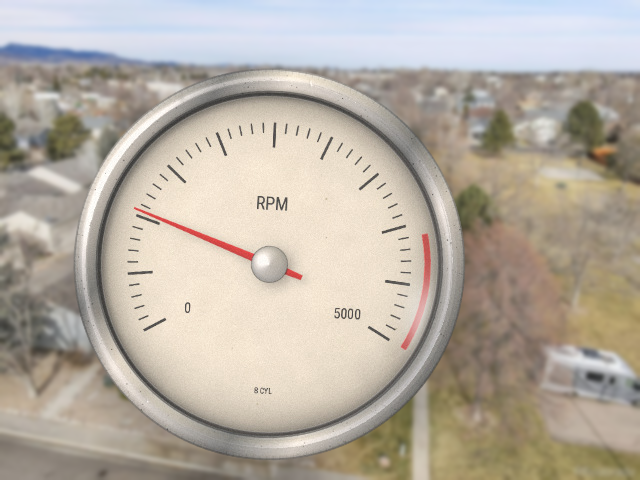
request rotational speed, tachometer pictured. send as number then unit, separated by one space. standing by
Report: 1050 rpm
